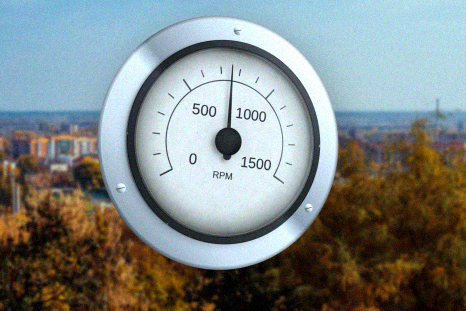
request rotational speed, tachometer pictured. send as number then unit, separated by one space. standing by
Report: 750 rpm
